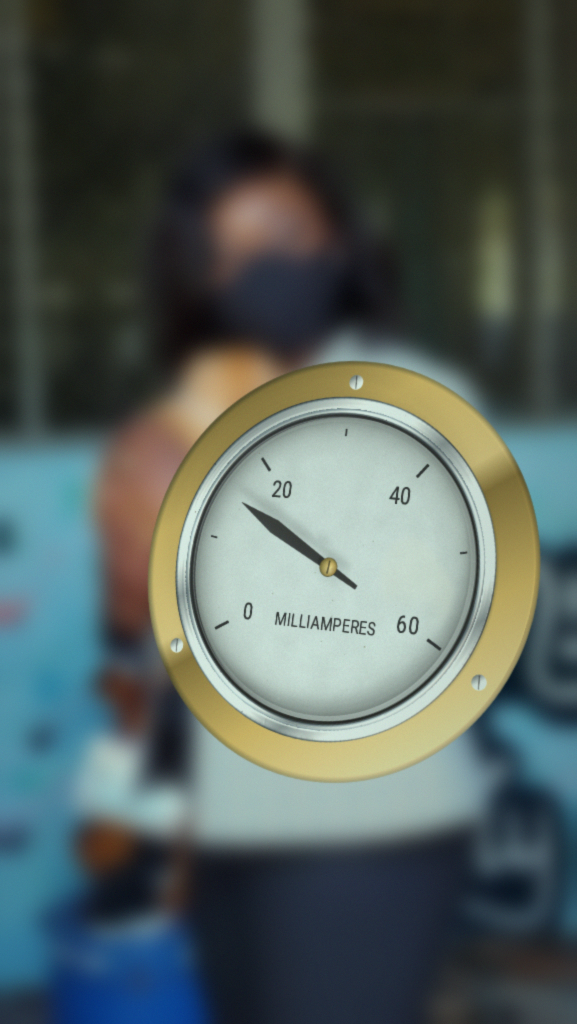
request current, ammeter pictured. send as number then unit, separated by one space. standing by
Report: 15 mA
